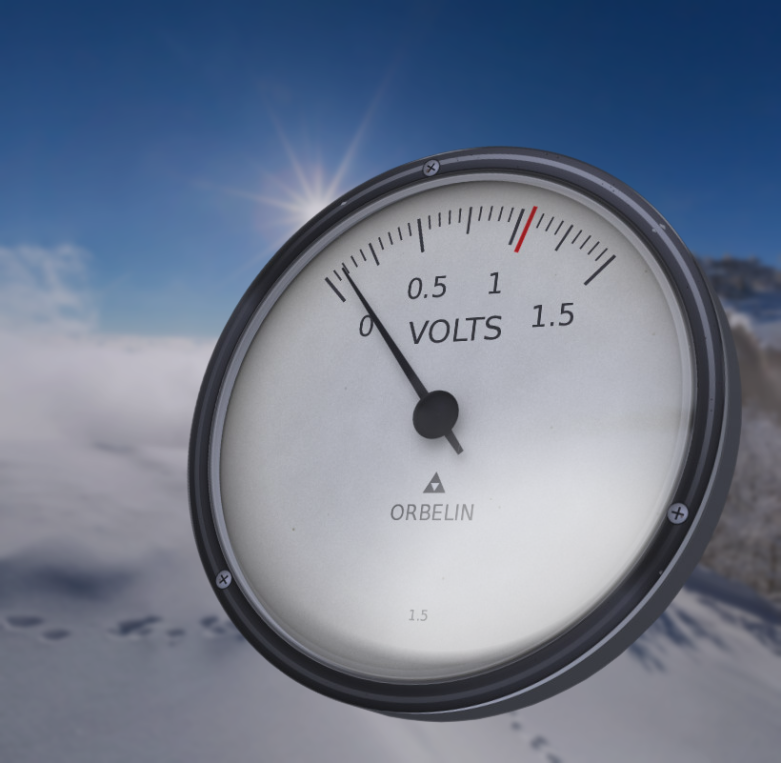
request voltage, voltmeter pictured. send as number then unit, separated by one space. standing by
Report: 0.1 V
